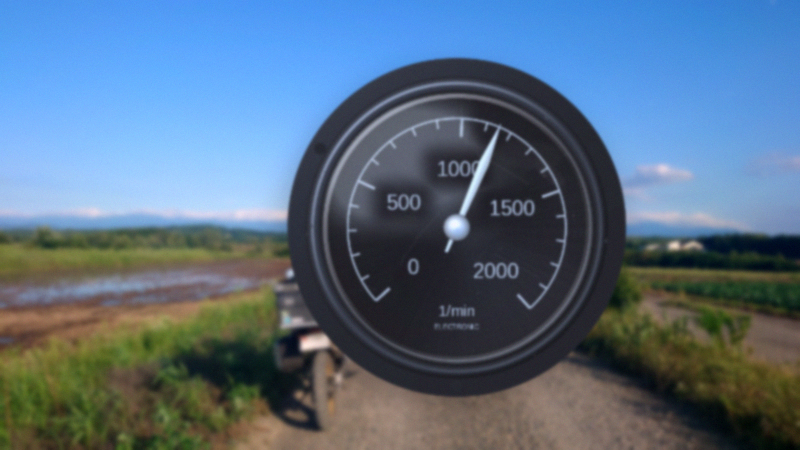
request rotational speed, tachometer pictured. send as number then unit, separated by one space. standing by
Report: 1150 rpm
